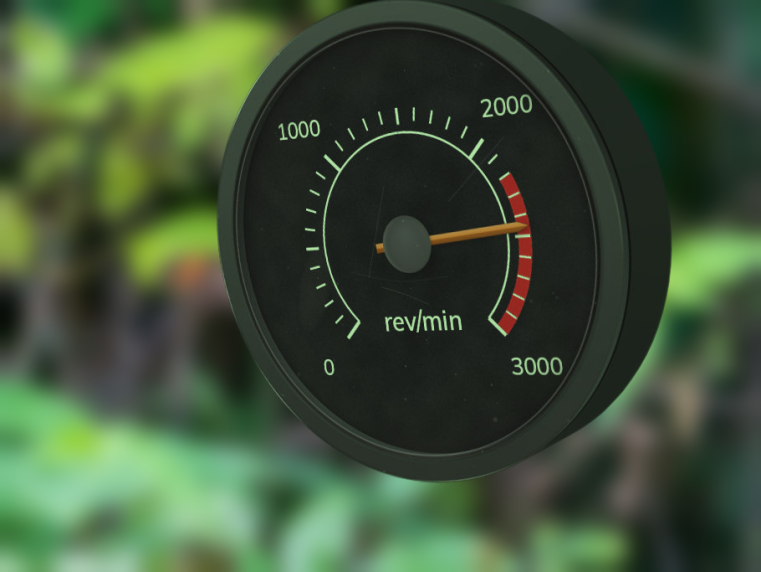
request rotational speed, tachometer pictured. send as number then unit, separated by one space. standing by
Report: 2450 rpm
